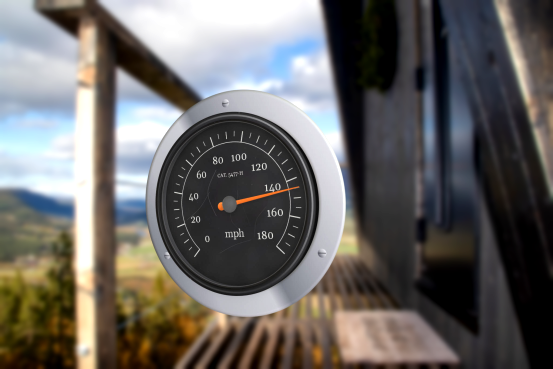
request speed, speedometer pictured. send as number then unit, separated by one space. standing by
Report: 145 mph
